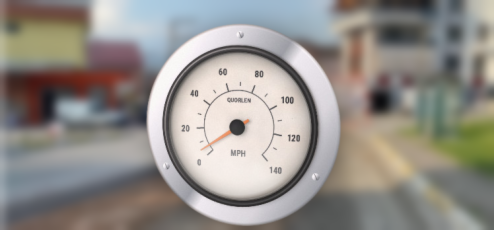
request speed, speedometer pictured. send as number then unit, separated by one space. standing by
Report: 5 mph
